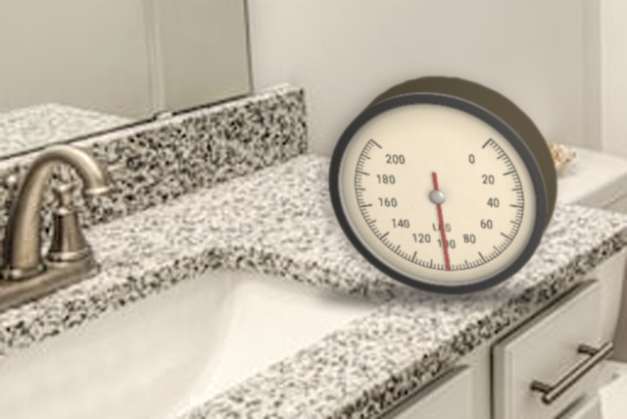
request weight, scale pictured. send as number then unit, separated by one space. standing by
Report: 100 lb
